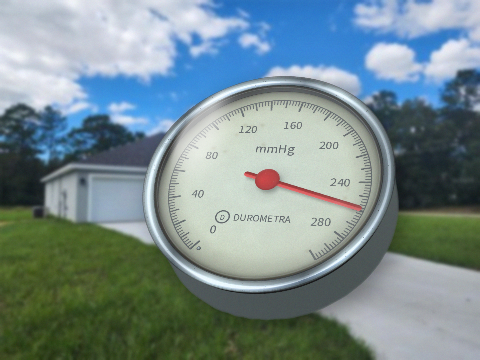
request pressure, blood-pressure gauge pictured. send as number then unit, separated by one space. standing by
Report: 260 mmHg
